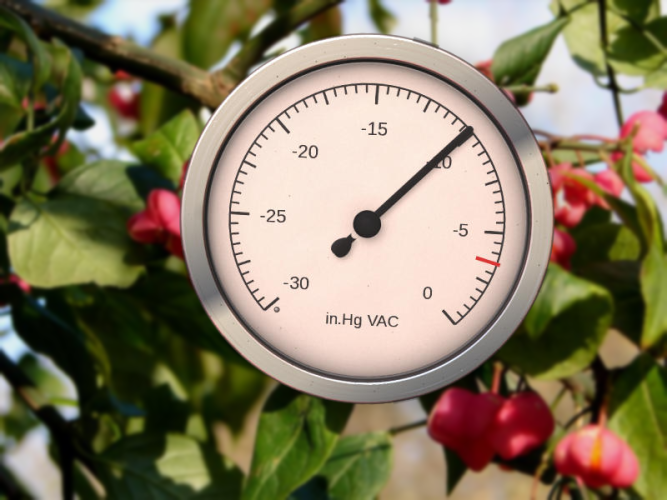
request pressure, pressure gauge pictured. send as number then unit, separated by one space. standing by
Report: -10.25 inHg
